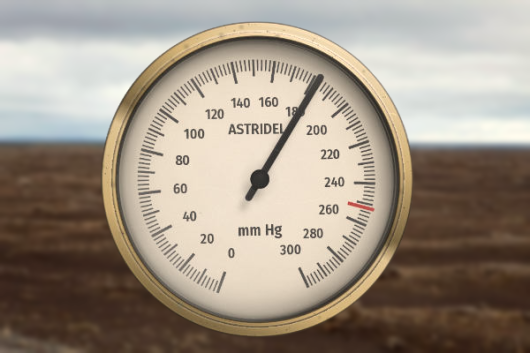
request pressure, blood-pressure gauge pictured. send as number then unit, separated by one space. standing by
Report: 182 mmHg
